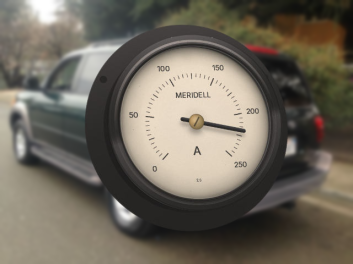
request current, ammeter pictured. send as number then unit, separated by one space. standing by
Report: 220 A
